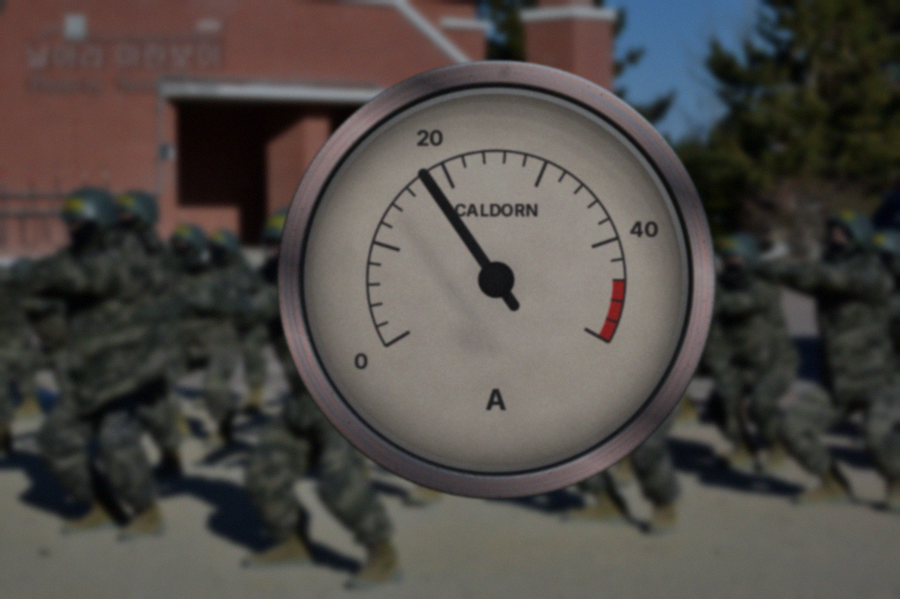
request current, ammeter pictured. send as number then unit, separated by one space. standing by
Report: 18 A
